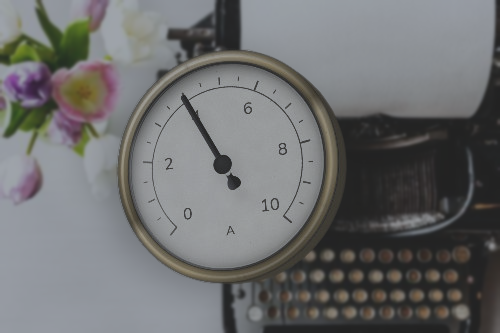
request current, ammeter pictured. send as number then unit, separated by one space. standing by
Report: 4 A
